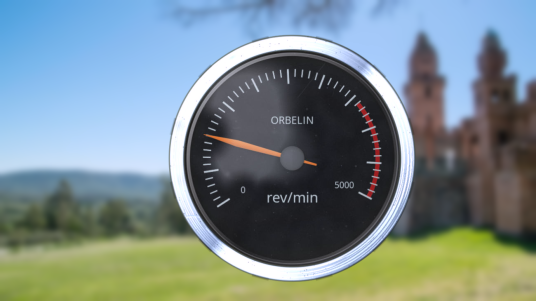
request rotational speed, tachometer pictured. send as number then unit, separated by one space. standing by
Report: 1000 rpm
